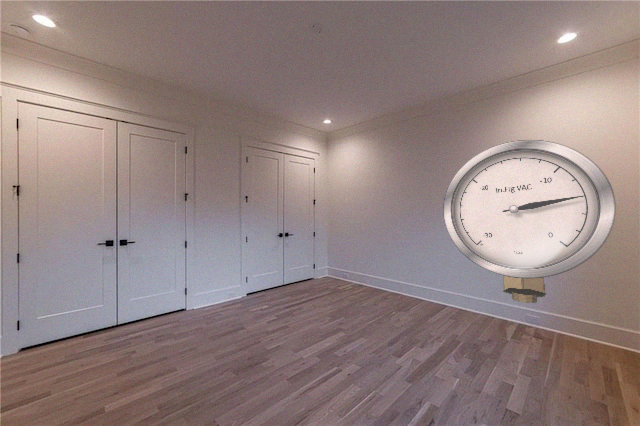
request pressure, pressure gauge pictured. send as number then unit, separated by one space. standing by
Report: -6 inHg
